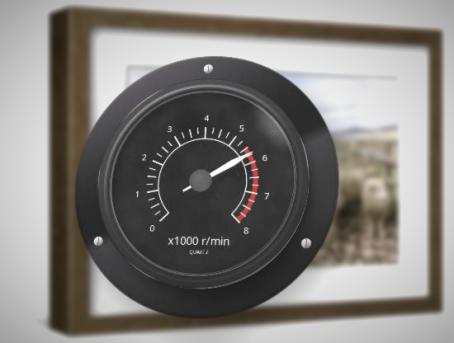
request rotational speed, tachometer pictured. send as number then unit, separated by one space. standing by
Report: 5750 rpm
